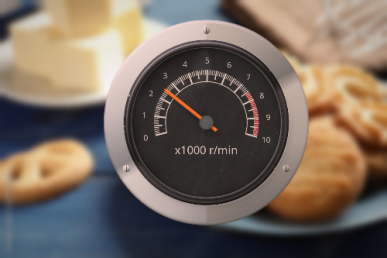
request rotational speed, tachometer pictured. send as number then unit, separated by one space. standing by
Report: 2500 rpm
